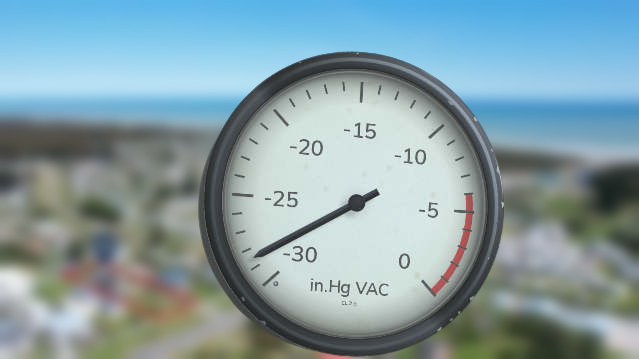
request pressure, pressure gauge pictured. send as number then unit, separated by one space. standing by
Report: -28.5 inHg
